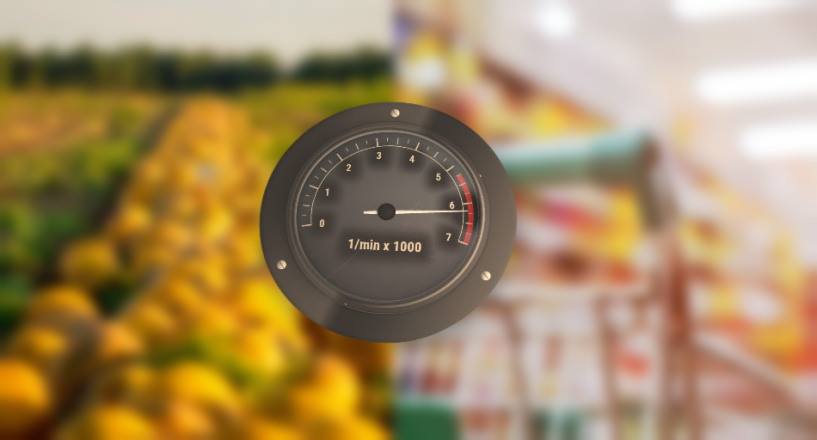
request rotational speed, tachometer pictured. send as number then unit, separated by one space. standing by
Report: 6250 rpm
